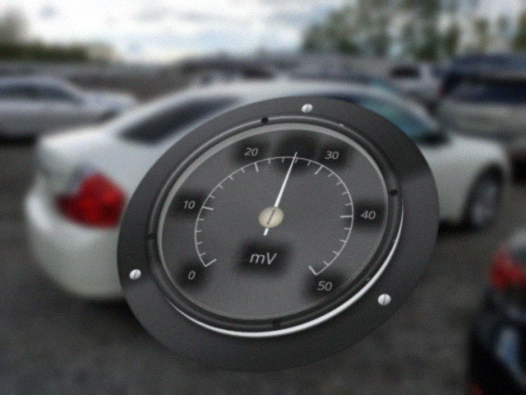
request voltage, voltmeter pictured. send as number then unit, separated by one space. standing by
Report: 26 mV
